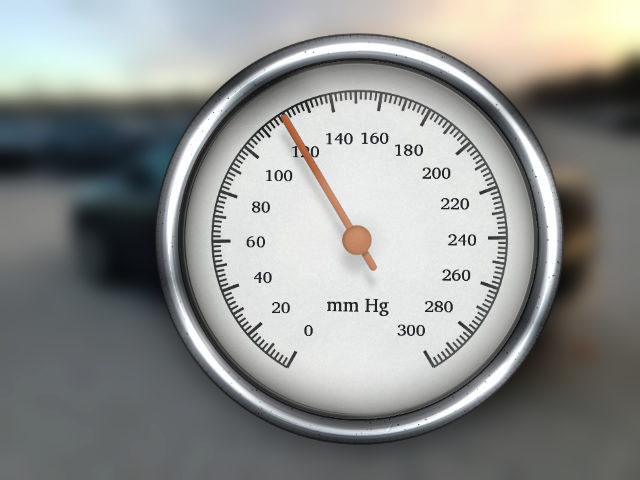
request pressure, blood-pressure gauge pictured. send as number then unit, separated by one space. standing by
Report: 120 mmHg
